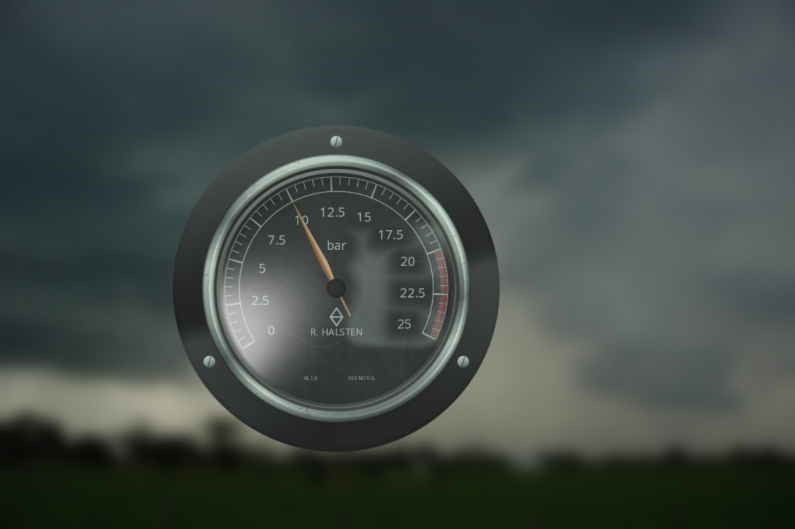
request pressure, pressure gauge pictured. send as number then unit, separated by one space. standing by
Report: 10 bar
